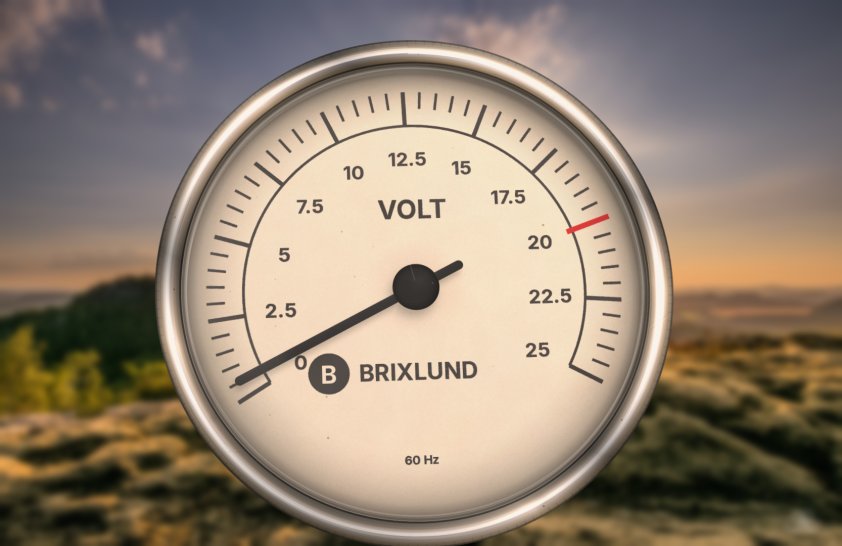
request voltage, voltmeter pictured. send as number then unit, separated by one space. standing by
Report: 0.5 V
